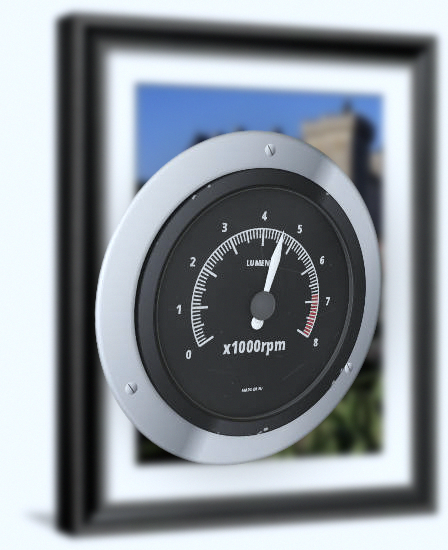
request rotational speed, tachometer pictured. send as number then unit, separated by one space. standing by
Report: 4500 rpm
